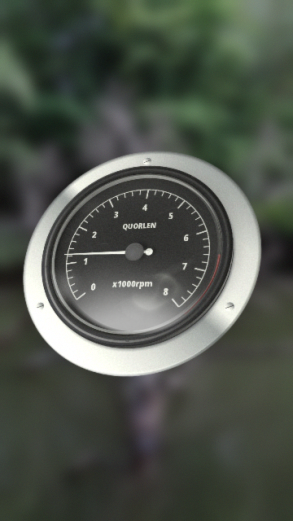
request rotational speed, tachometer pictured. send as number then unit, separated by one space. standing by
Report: 1200 rpm
